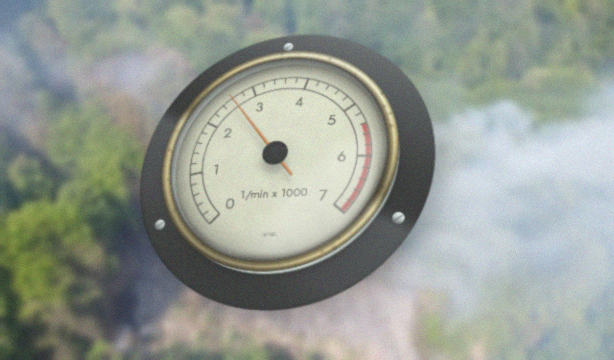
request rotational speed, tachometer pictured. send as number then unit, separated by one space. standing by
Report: 2600 rpm
